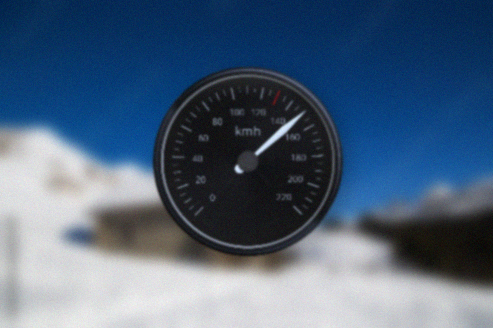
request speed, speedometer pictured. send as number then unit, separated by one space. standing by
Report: 150 km/h
